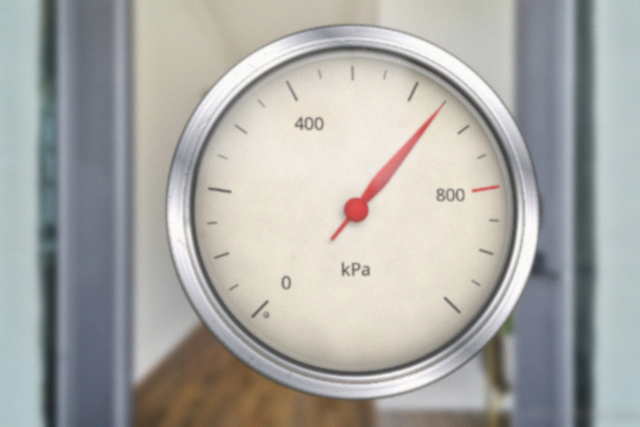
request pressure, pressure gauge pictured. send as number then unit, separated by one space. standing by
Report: 650 kPa
